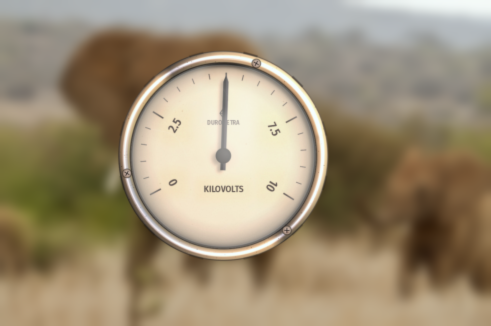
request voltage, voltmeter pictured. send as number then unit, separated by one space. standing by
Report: 5 kV
